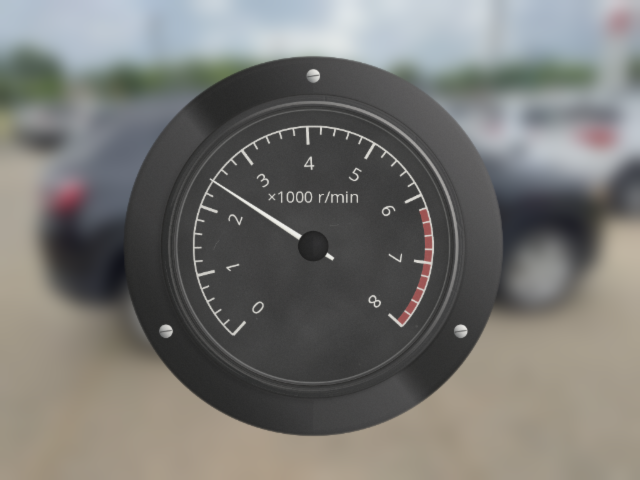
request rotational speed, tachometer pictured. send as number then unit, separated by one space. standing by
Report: 2400 rpm
